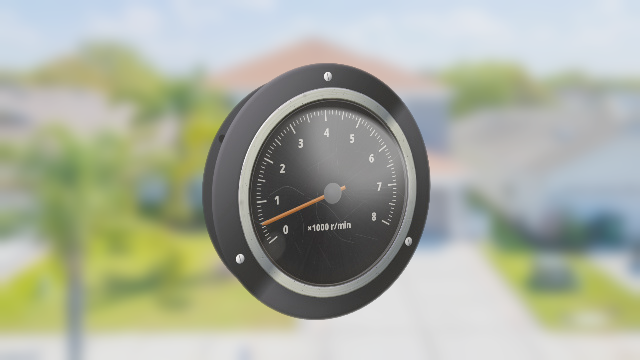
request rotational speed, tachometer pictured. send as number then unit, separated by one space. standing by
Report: 500 rpm
